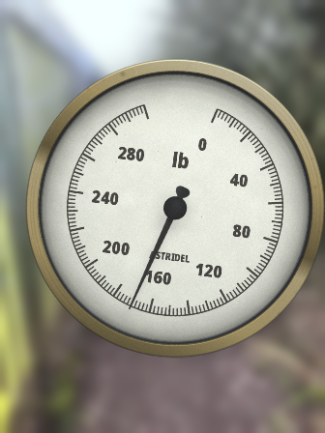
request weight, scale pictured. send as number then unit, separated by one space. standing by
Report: 170 lb
